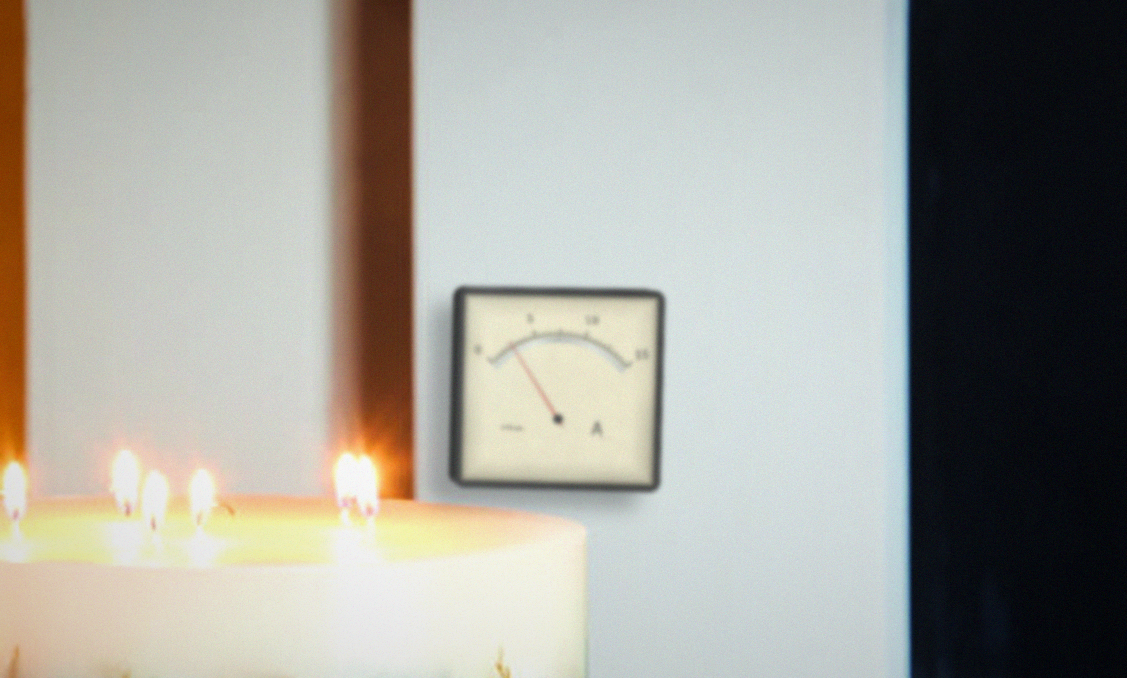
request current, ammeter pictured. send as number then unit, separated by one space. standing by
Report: 2.5 A
